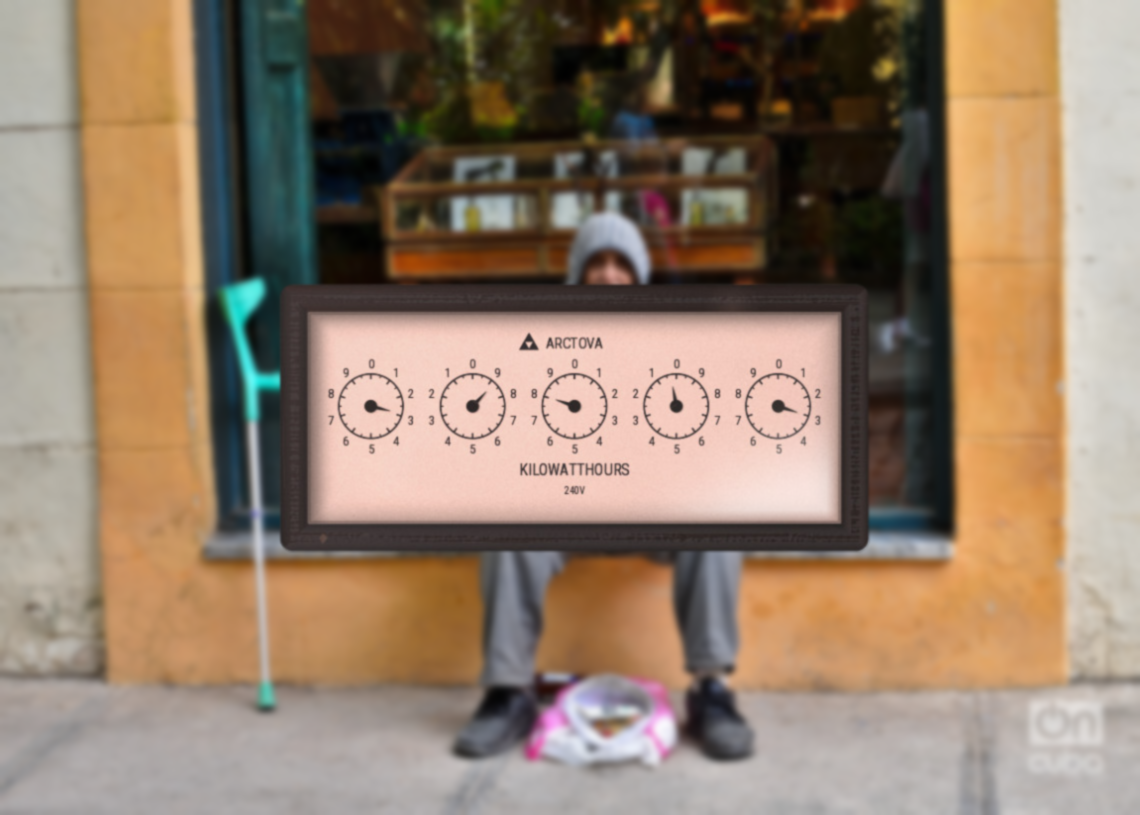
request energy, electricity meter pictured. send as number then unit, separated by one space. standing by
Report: 28803 kWh
